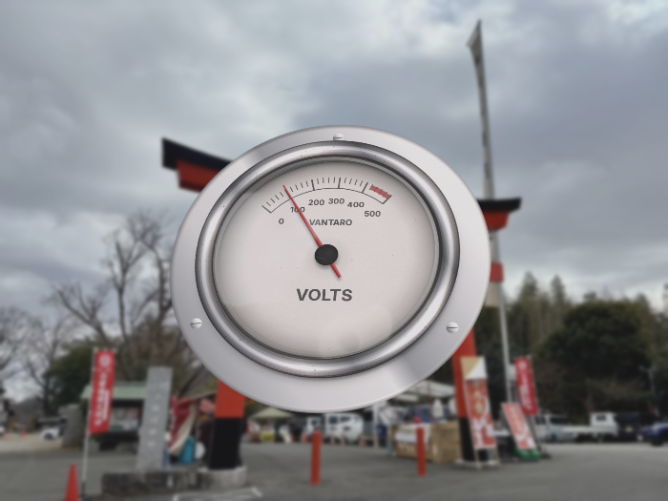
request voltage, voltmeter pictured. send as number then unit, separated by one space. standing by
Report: 100 V
